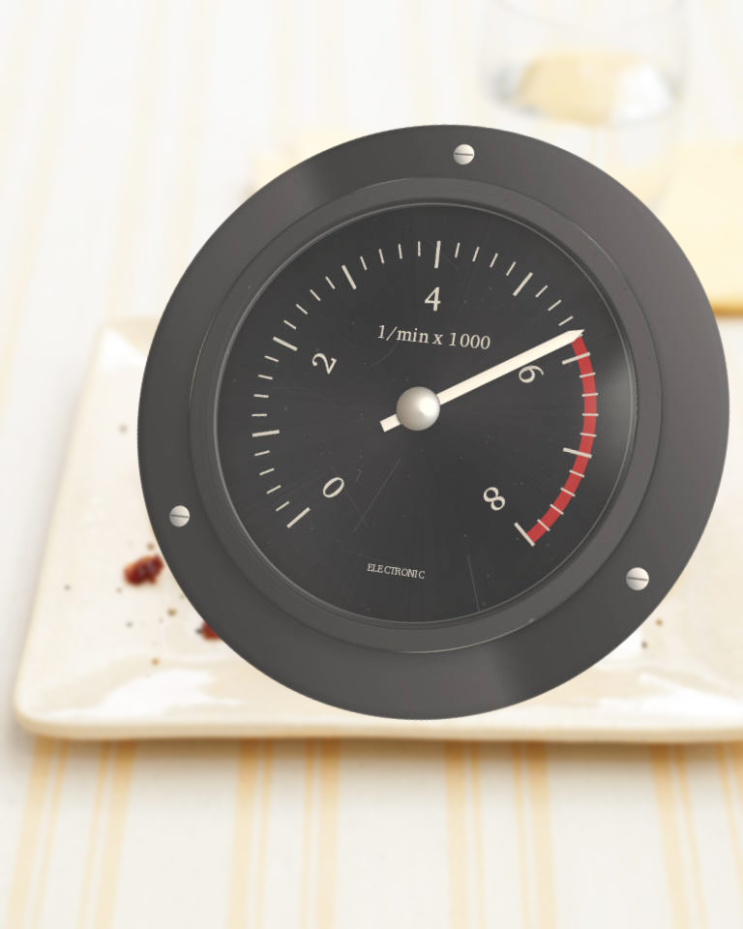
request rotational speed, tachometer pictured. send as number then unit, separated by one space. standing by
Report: 5800 rpm
